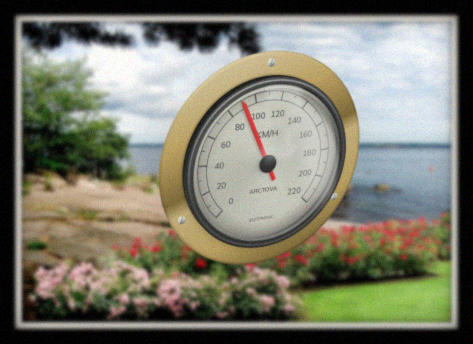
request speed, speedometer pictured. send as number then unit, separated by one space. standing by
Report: 90 km/h
